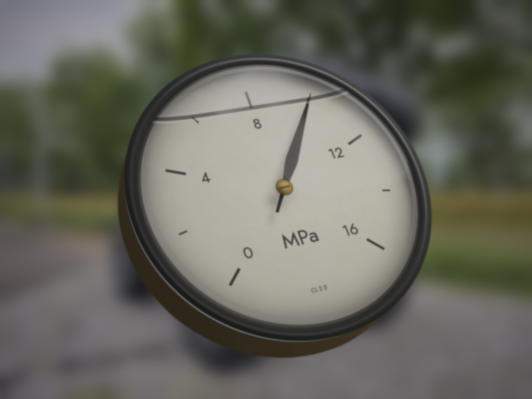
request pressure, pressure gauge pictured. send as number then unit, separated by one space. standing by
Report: 10 MPa
